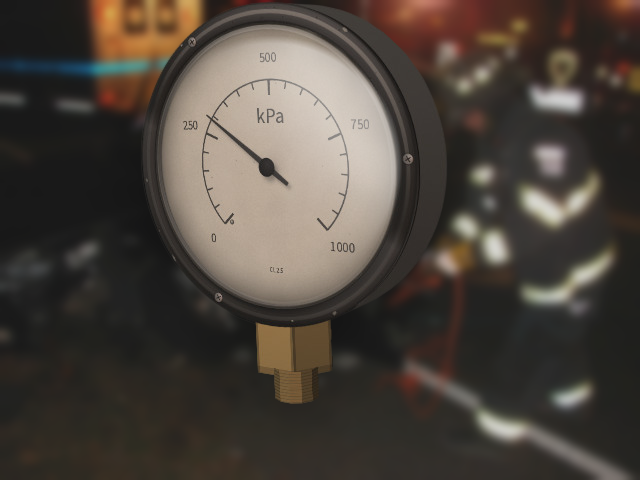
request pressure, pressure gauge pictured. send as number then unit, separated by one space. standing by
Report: 300 kPa
